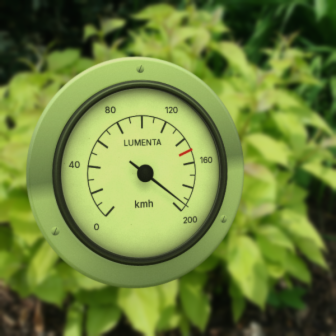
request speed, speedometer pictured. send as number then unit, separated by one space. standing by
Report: 195 km/h
